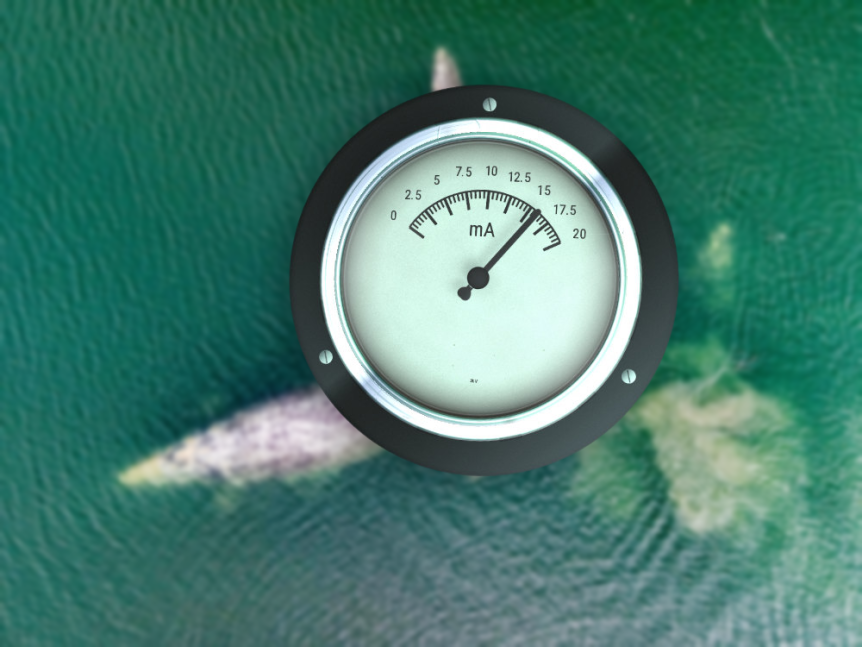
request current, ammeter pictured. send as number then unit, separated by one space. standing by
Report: 16 mA
